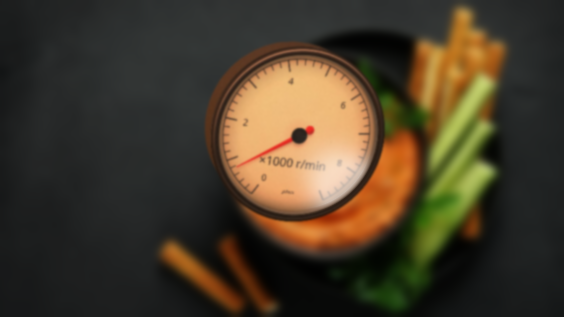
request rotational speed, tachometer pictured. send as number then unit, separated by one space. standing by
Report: 800 rpm
